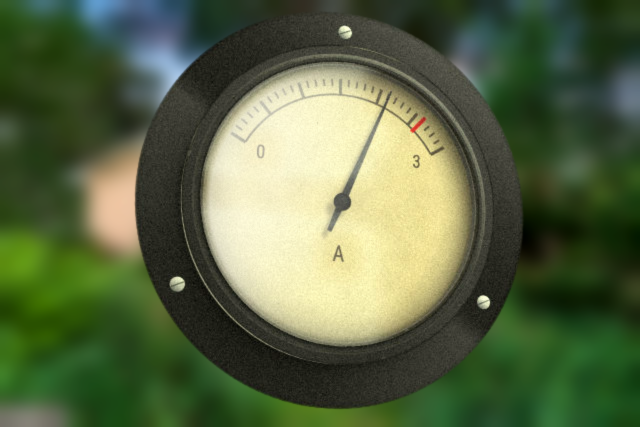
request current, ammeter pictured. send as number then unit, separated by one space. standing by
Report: 2.1 A
